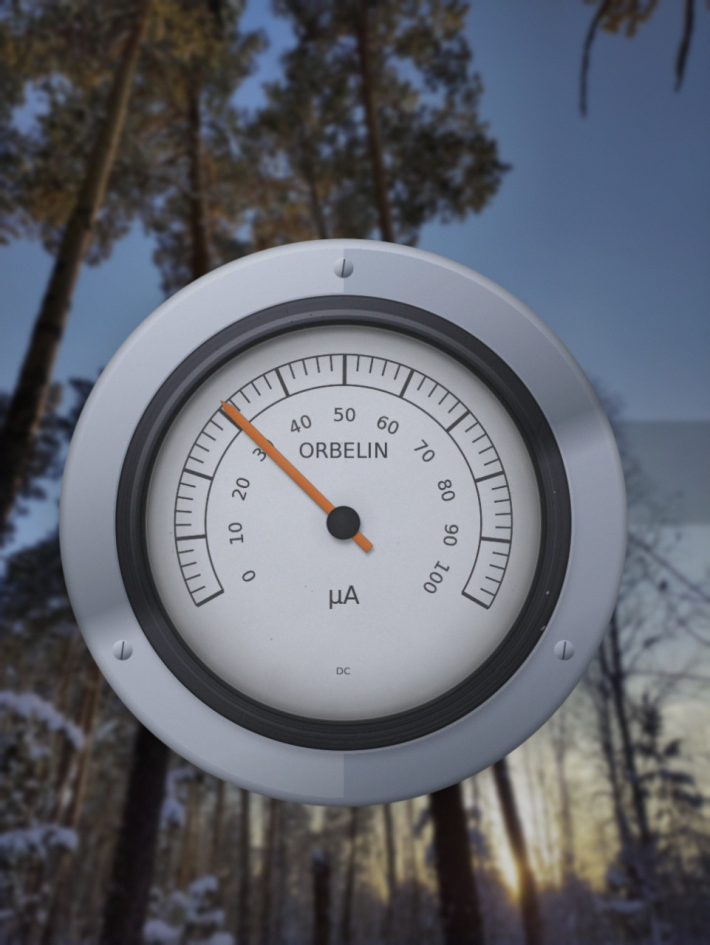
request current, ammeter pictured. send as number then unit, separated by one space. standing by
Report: 31 µA
